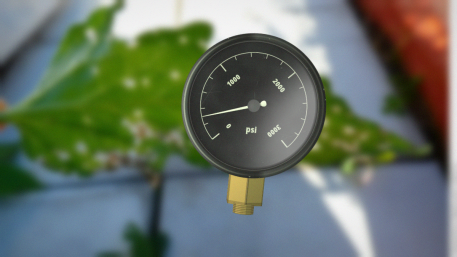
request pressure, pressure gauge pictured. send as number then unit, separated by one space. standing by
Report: 300 psi
